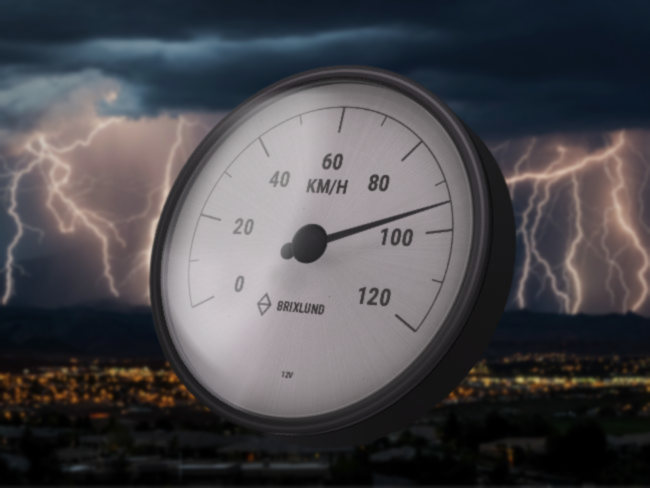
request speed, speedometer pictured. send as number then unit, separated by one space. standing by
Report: 95 km/h
